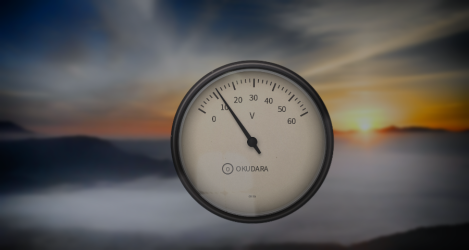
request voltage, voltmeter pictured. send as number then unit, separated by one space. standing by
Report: 12 V
